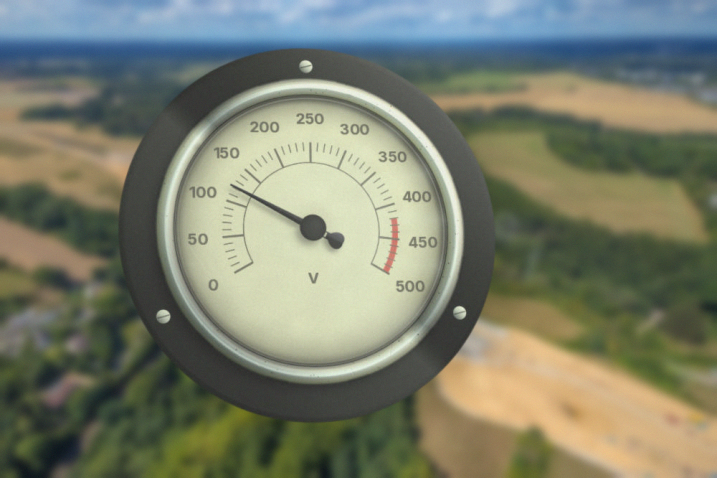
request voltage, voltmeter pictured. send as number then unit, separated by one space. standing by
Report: 120 V
